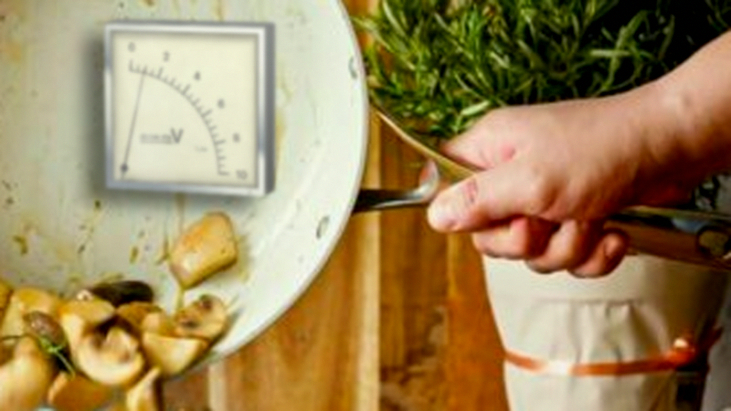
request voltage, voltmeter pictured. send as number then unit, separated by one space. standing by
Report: 1 V
